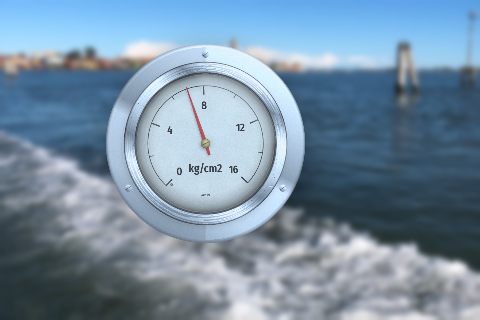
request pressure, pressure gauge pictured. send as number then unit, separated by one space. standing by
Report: 7 kg/cm²
